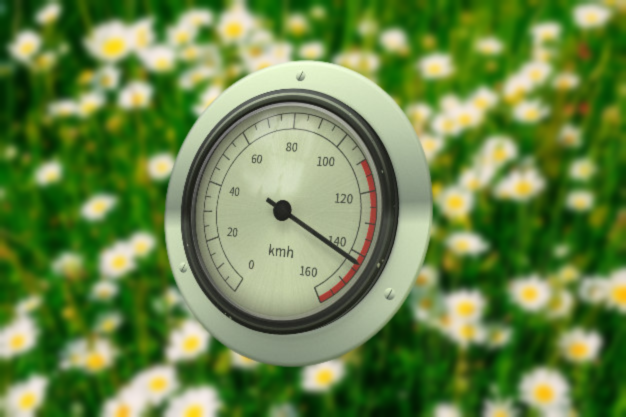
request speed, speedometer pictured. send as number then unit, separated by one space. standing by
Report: 142.5 km/h
